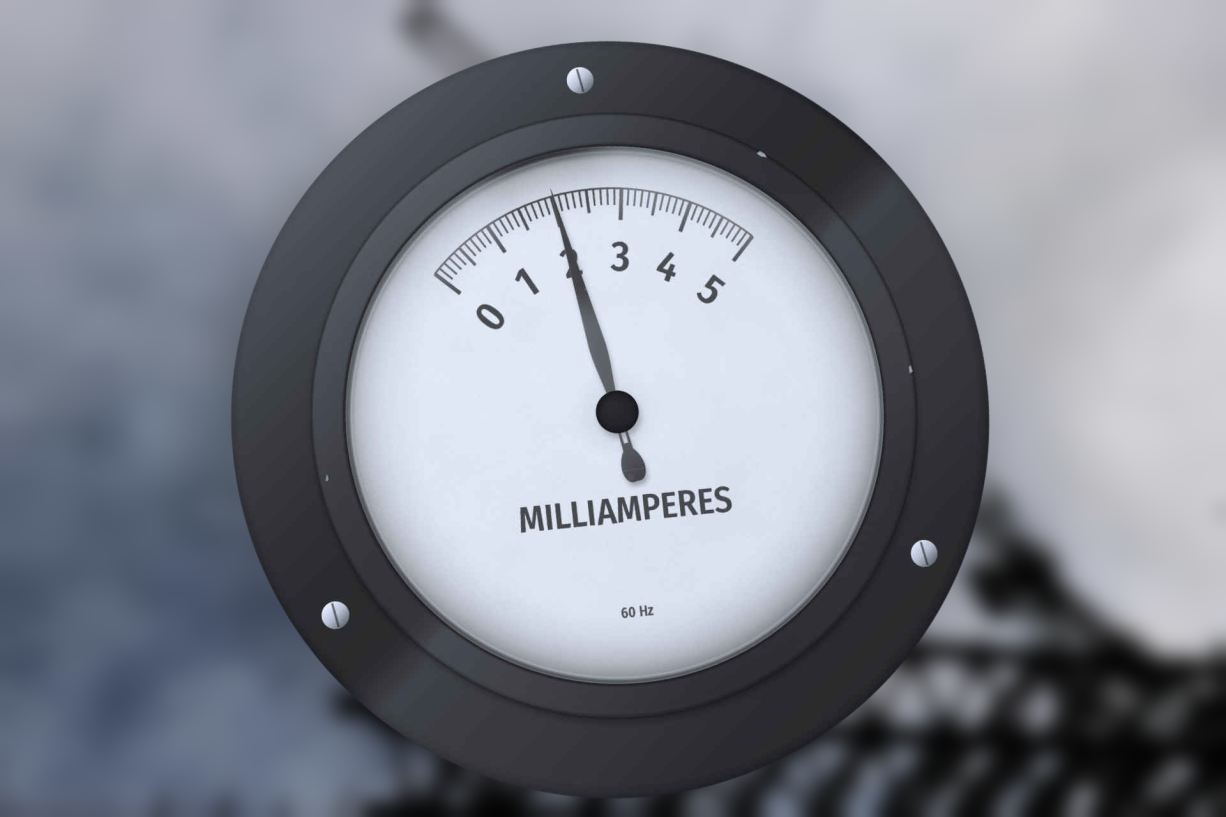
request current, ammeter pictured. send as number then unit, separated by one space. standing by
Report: 2 mA
